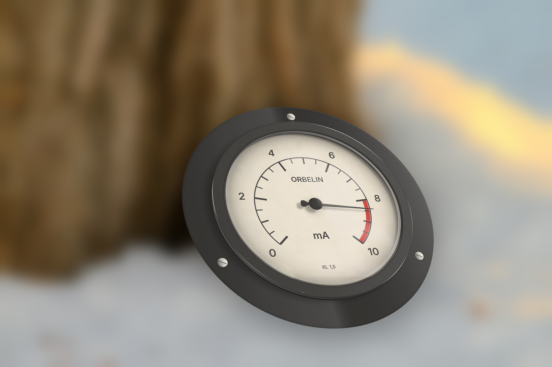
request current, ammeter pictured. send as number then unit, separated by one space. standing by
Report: 8.5 mA
